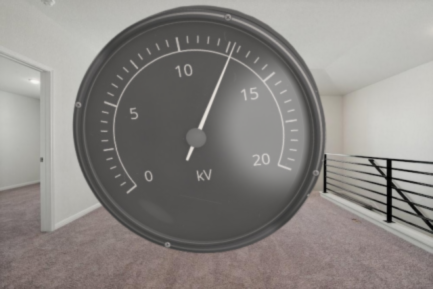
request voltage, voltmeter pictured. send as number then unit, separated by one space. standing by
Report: 12.75 kV
